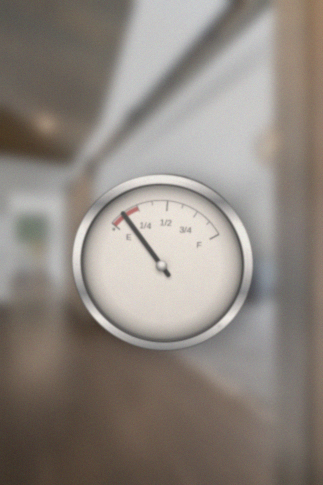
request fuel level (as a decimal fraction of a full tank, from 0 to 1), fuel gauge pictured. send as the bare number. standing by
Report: 0.125
